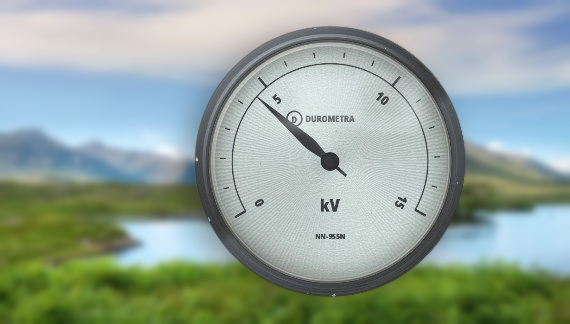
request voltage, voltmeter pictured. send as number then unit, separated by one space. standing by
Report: 4.5 kV
